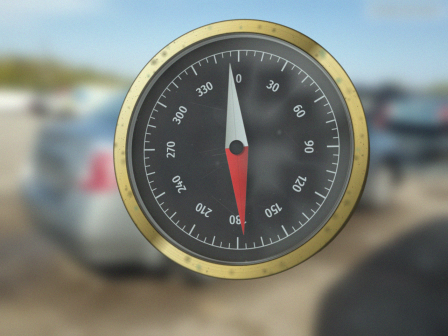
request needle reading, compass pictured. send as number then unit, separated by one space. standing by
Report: 175 °
